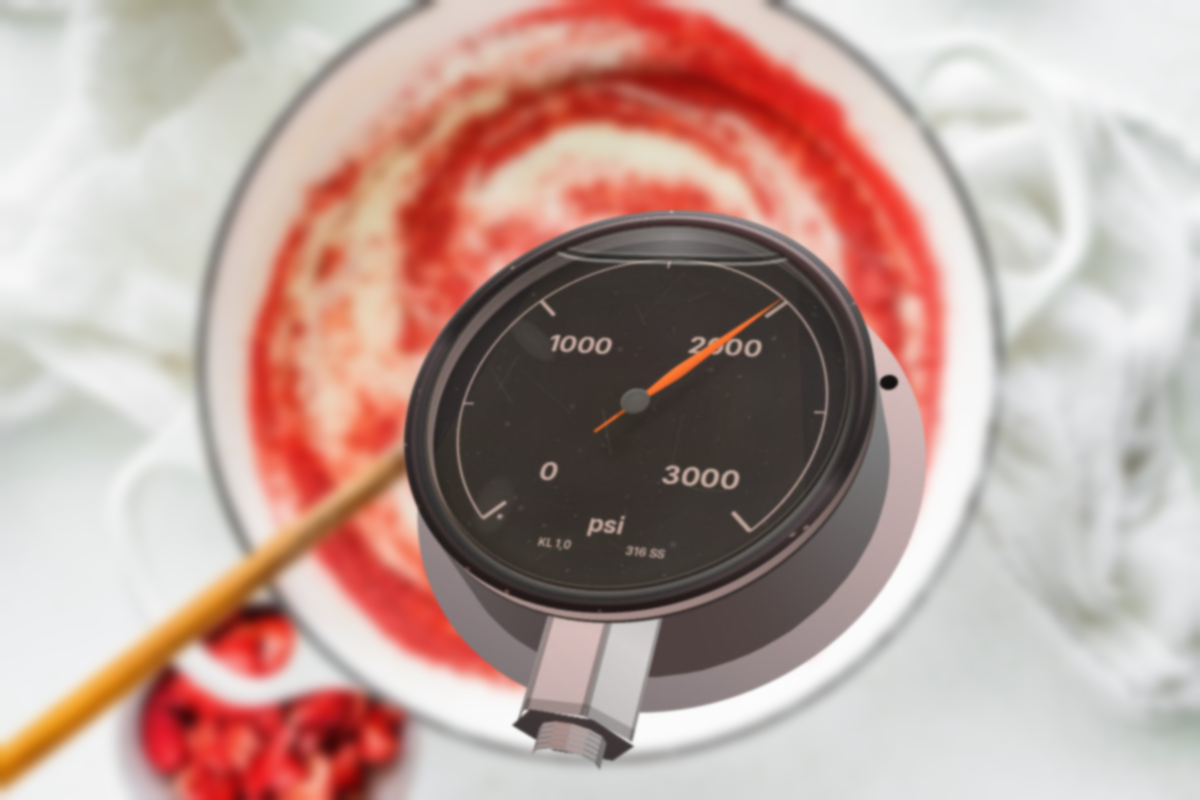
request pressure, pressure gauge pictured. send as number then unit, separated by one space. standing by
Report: 2000 psi
